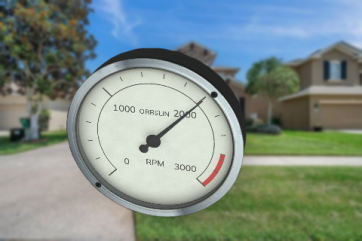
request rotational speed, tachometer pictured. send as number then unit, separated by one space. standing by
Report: 2000 rpm
